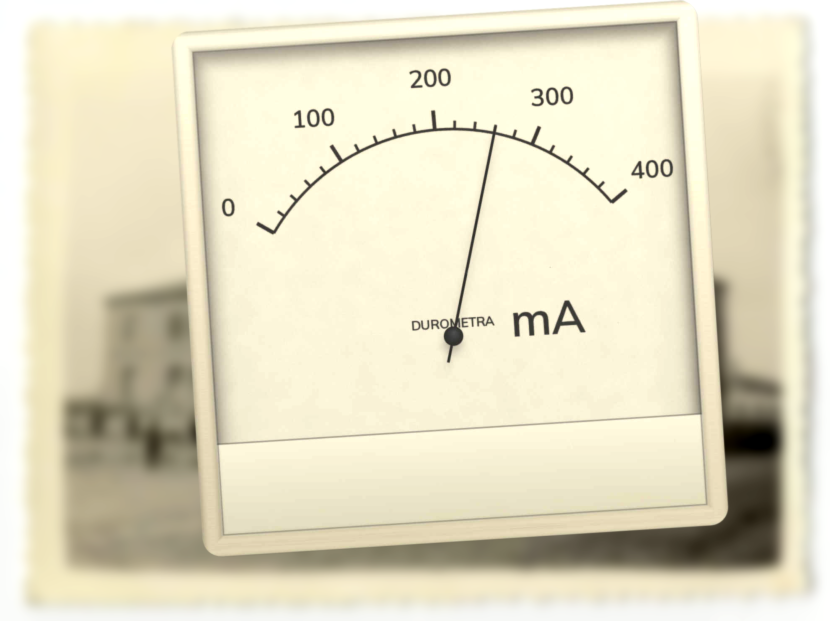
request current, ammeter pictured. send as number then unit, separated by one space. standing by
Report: 260 mA
